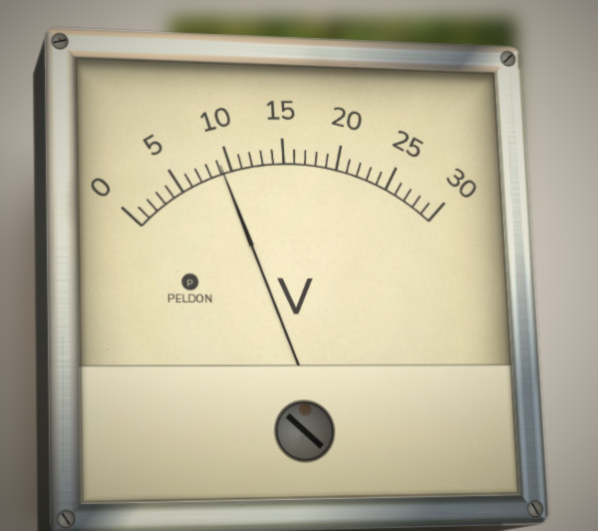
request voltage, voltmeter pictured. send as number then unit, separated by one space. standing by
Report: 9 V
